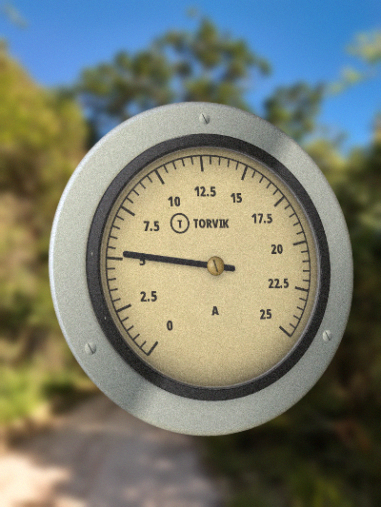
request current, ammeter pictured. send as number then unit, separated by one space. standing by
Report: 5.25 A
